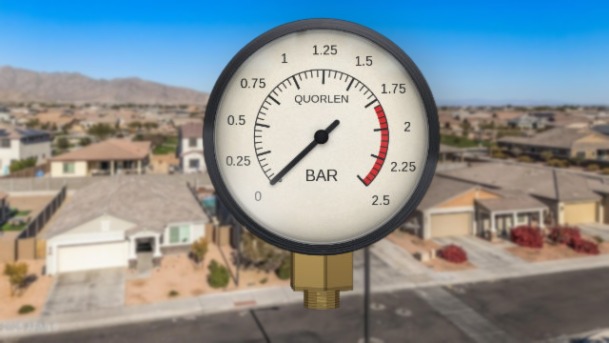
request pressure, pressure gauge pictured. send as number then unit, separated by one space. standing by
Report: 0 bar
